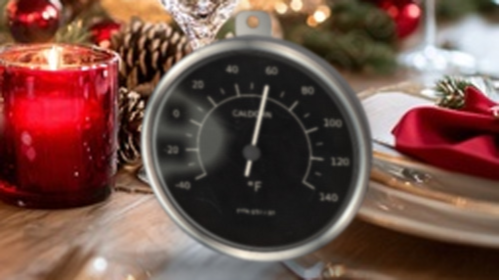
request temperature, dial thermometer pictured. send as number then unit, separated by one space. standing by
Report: 60 °F
